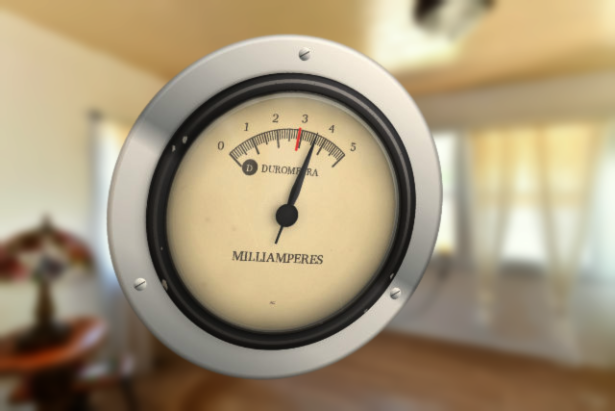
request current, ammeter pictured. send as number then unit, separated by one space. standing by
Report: 3.5 mA
